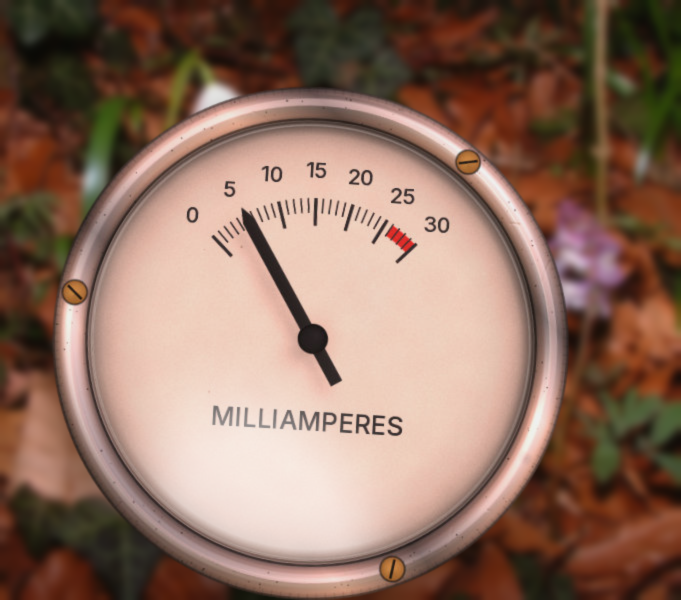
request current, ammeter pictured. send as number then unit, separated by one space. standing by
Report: 5 mA
